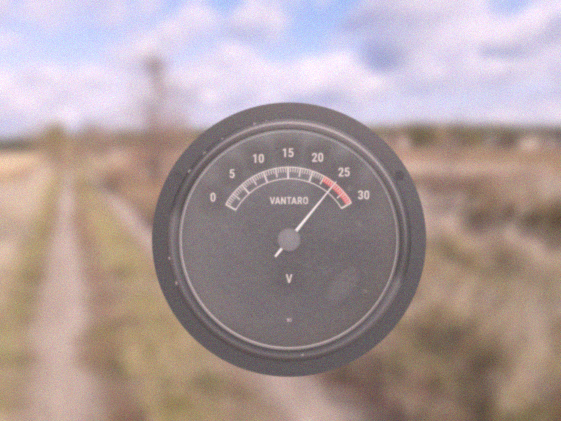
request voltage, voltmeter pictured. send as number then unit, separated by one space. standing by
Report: 25 V
